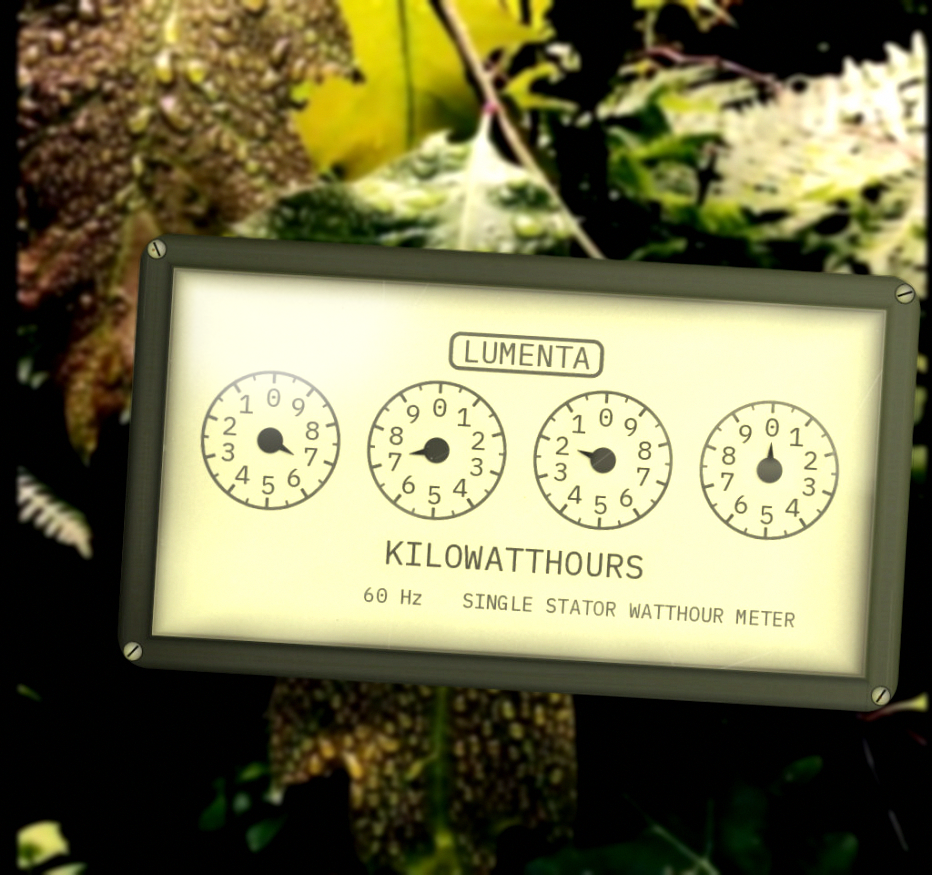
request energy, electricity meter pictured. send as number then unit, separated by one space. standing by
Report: 6720 kWh
